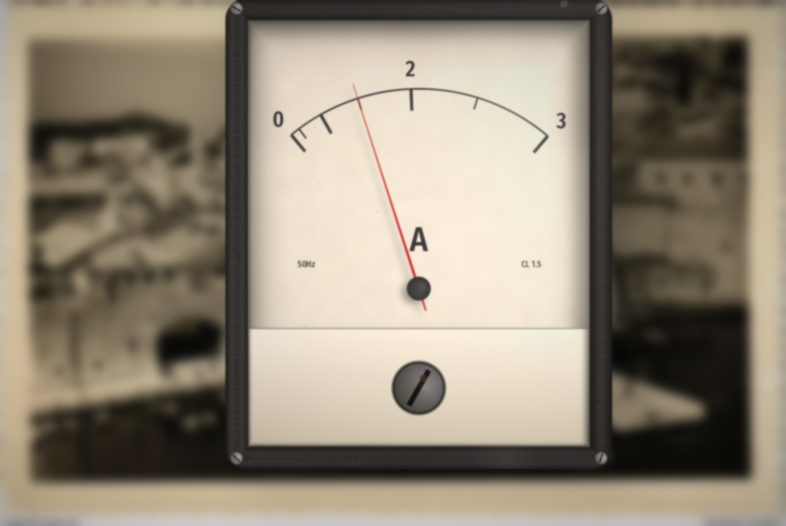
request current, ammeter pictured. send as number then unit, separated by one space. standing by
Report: 1.5 A
